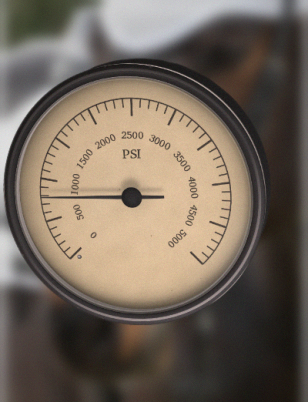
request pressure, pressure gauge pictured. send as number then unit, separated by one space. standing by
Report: 800 psi
